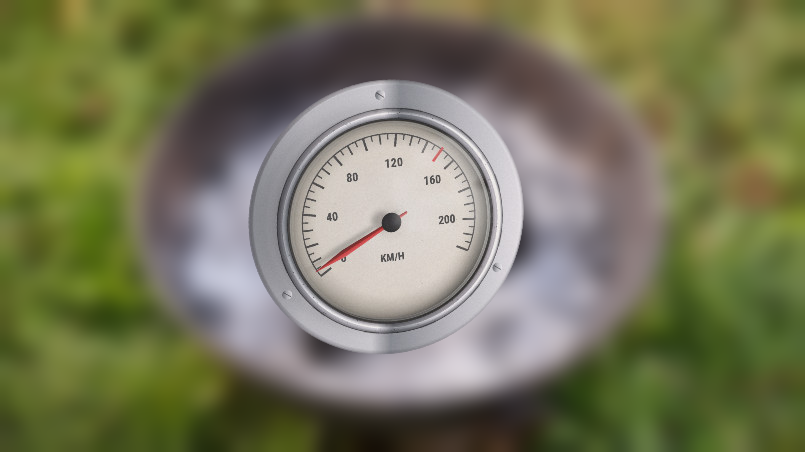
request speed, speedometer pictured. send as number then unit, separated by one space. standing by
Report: 5 km/h
